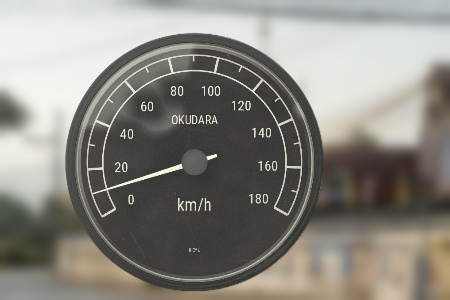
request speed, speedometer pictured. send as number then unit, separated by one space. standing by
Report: 10 km/h
